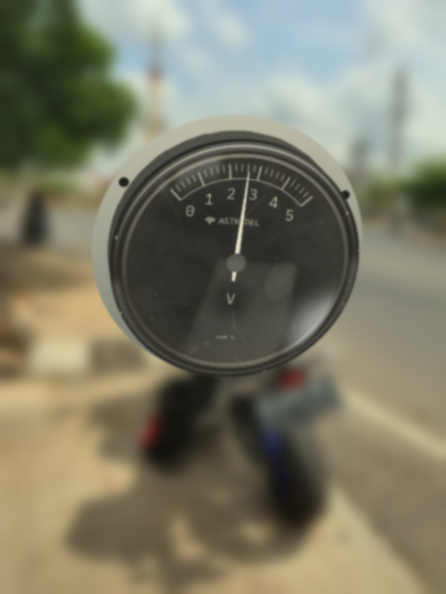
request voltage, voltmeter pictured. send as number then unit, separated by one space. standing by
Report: 2.6 V
